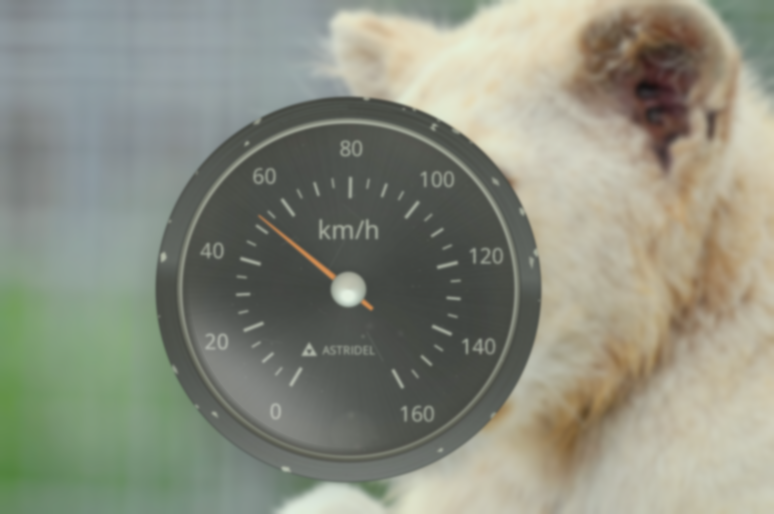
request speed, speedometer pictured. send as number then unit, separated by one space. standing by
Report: 52.5 km/h
